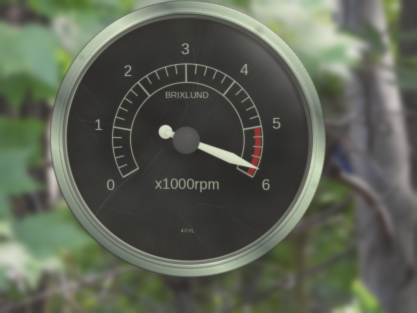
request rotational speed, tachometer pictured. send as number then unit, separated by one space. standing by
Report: 5800 rpm
